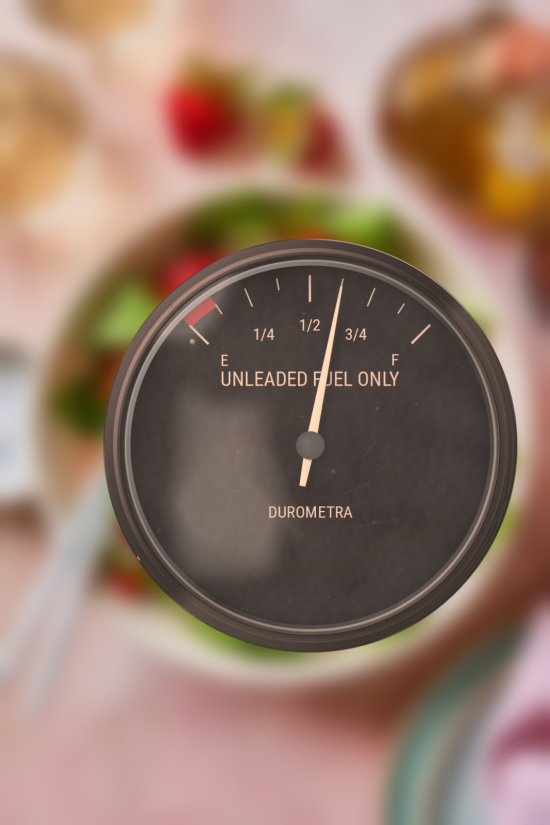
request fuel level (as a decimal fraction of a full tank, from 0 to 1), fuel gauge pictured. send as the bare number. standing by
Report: 0.625
